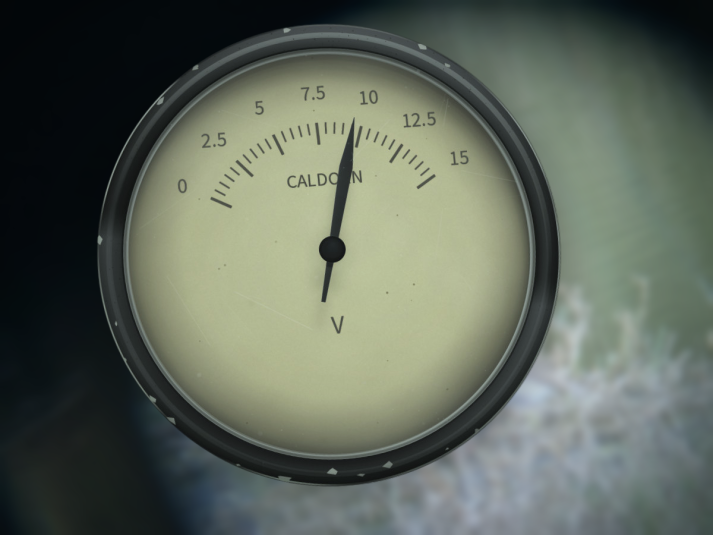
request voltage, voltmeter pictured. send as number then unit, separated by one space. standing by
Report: 9.5 V
